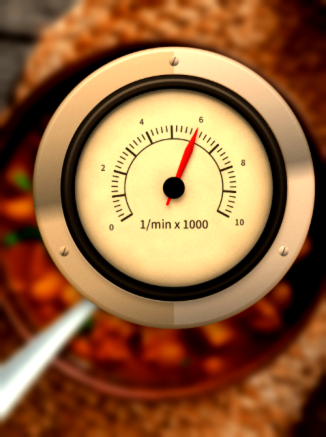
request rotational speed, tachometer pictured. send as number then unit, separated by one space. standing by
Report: 6000 rpm
